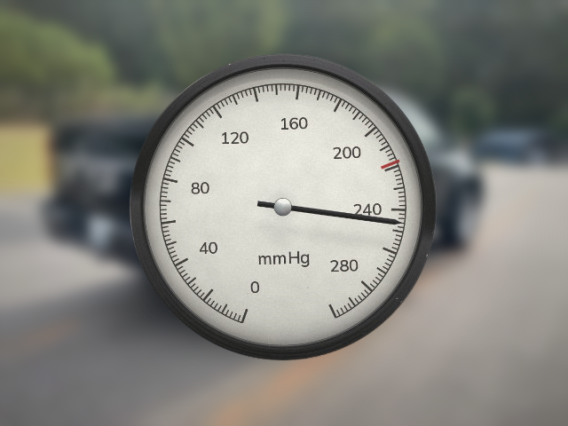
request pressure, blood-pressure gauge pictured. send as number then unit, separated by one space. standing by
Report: 246 mmHg
